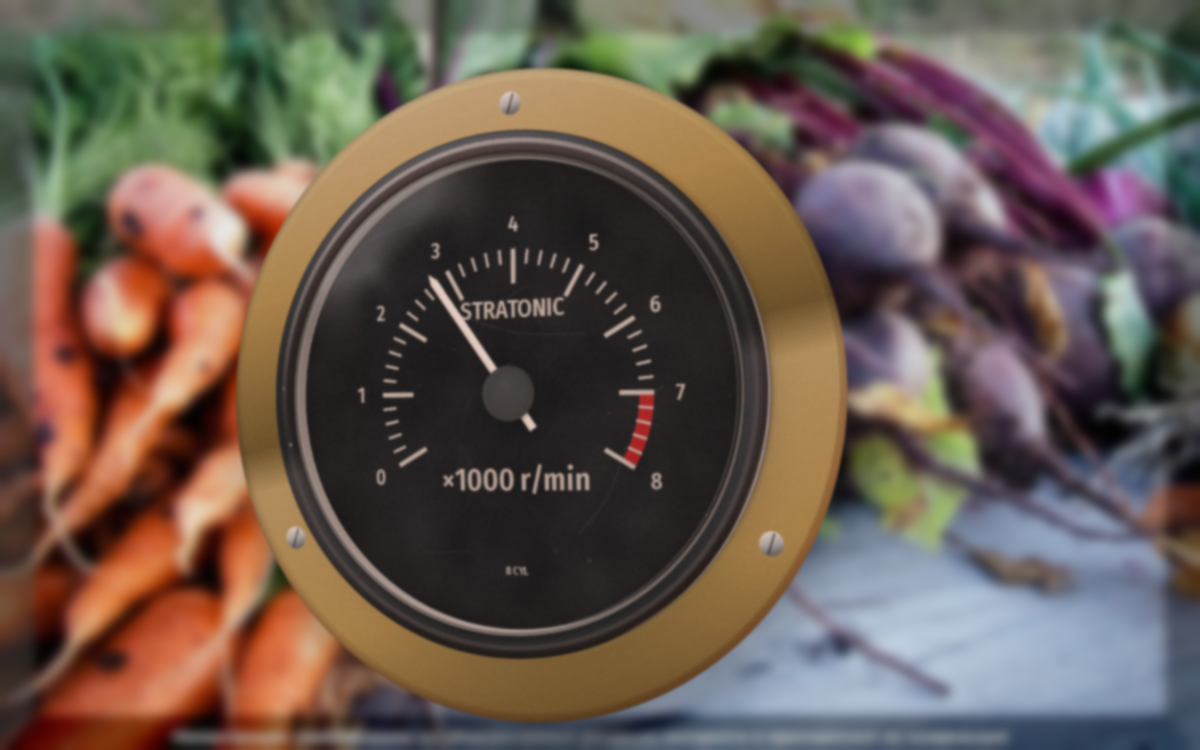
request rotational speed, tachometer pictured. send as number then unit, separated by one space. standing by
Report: 2800 rpm
